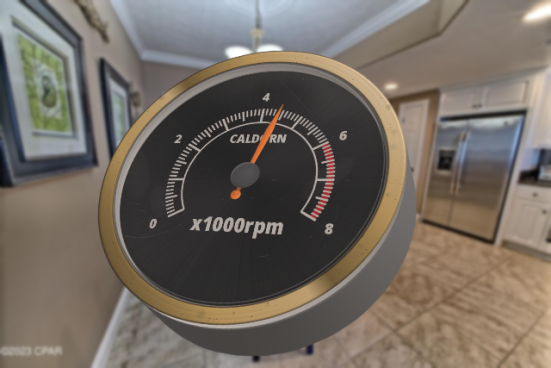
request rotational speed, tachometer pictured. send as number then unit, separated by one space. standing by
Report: 4500 rpm
